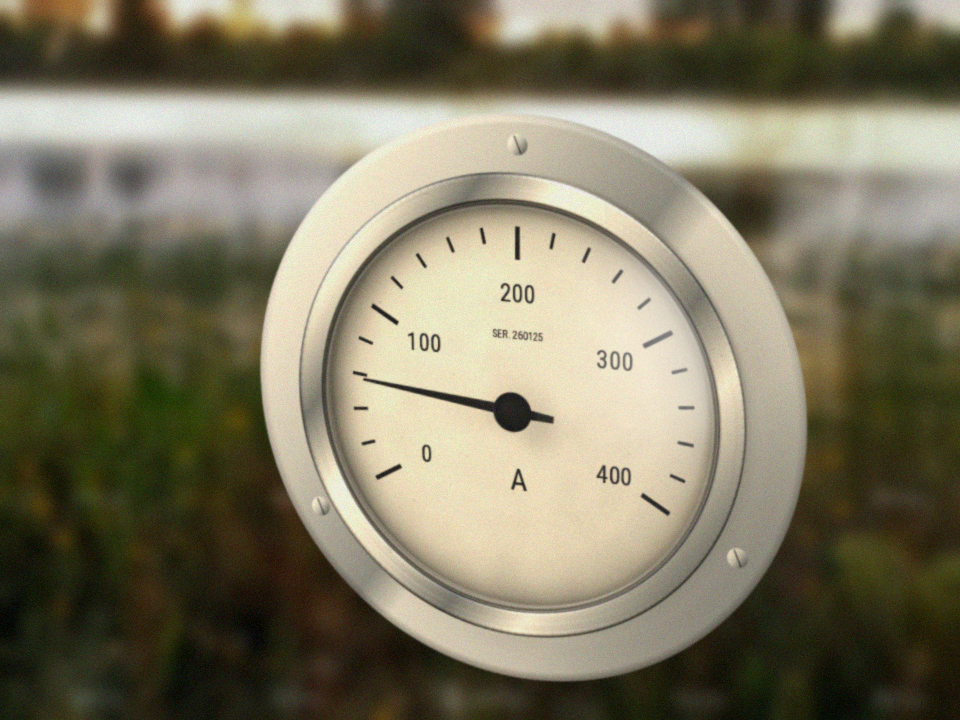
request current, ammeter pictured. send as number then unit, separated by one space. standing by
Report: 60 A
